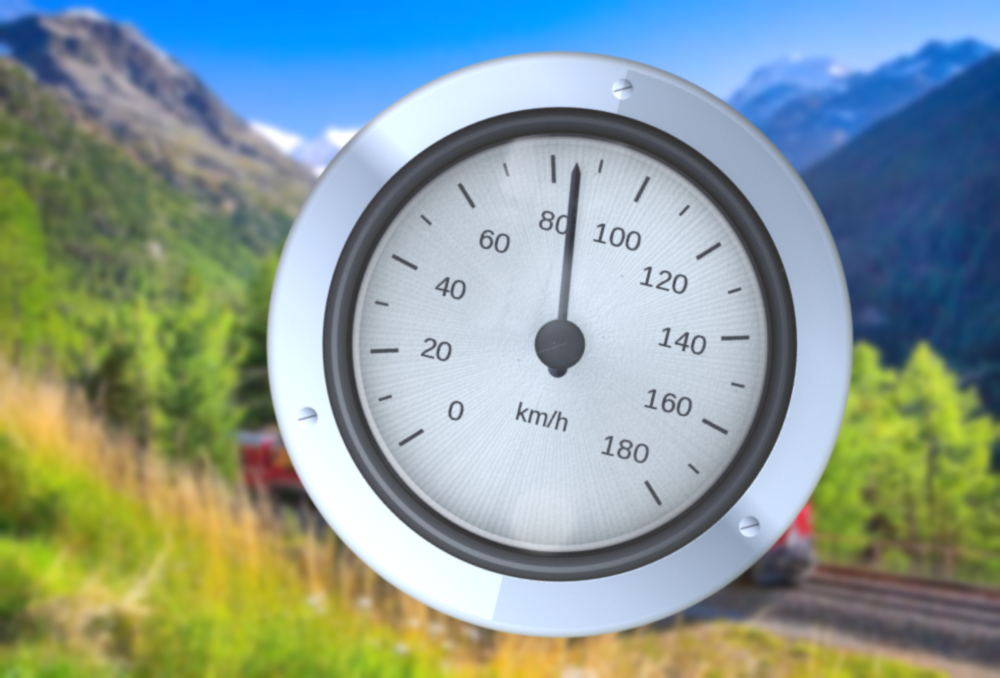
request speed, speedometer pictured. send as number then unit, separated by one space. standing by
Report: 85 km/h
